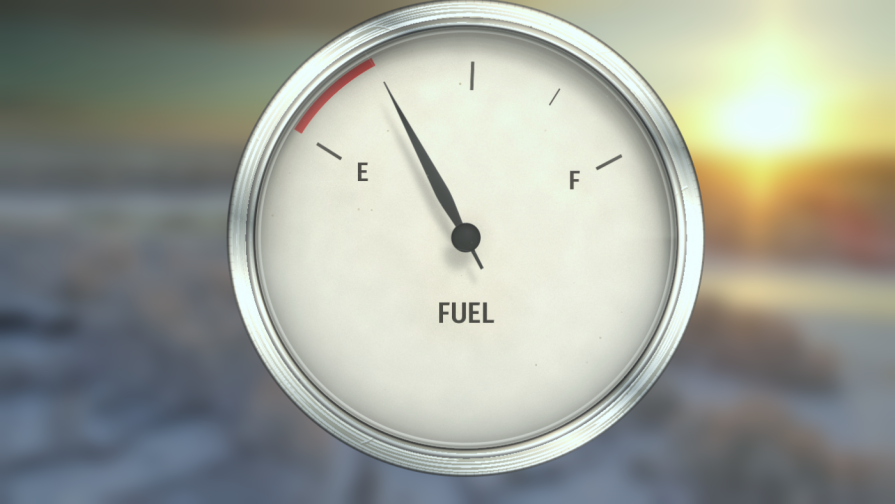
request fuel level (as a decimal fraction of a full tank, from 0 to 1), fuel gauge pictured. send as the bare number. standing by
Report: 0.25
